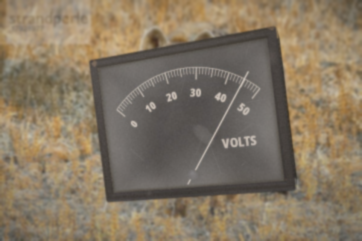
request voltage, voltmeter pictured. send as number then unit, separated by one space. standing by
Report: 45 V
